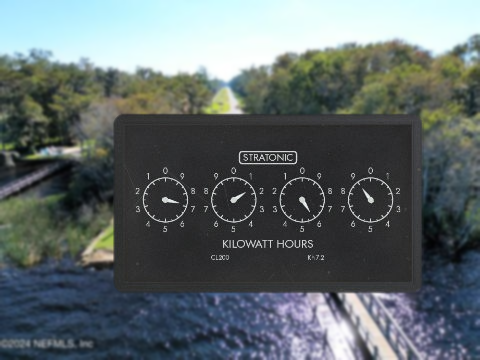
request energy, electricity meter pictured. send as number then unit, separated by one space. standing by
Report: 7159 kWh
